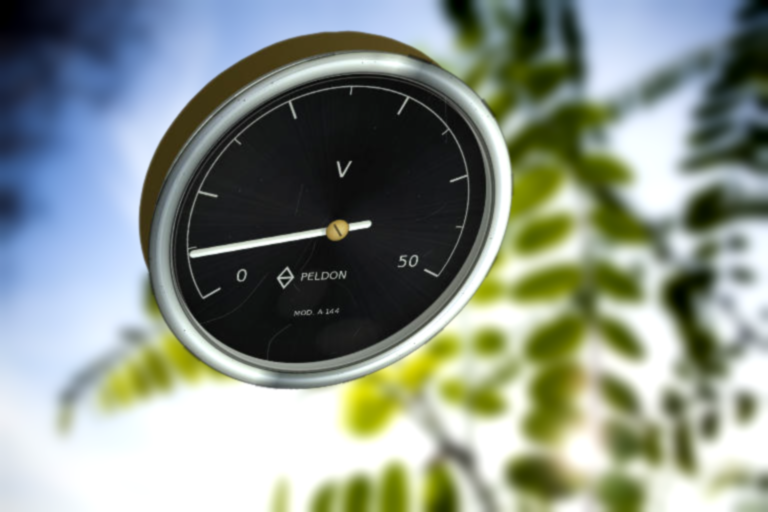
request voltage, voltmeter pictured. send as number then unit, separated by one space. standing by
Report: 5 V
